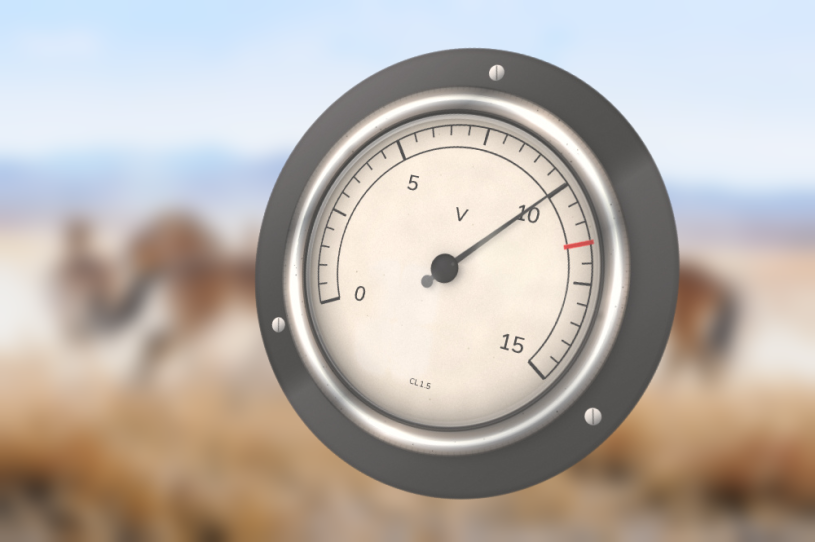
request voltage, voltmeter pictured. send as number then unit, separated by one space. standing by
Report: 10 V
